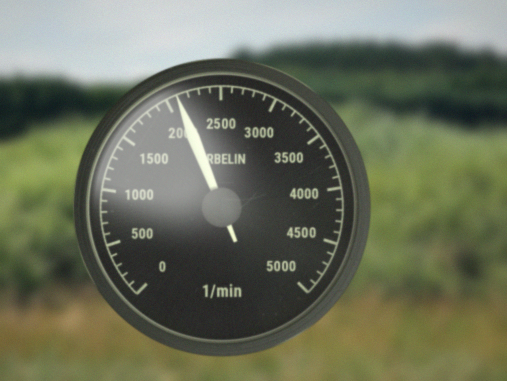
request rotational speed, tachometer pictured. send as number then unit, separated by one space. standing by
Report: 2100 rpm
